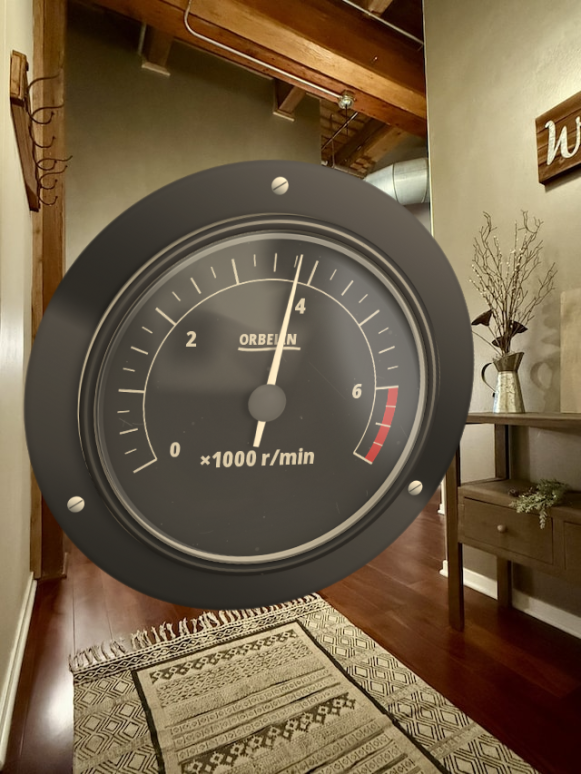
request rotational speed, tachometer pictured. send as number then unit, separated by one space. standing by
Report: 3750 rpm
